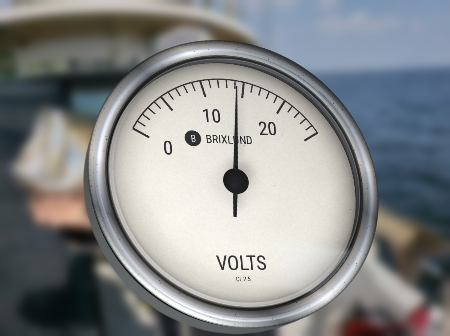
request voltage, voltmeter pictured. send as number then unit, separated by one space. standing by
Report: 14 V
